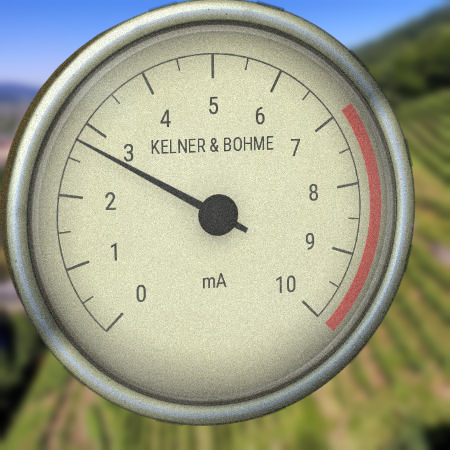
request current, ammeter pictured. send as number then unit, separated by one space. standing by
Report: 2.75 mA
